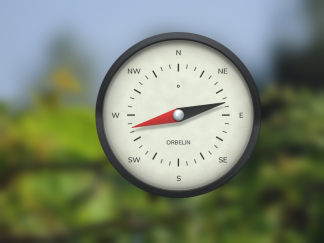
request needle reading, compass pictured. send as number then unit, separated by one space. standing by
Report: 255 °
